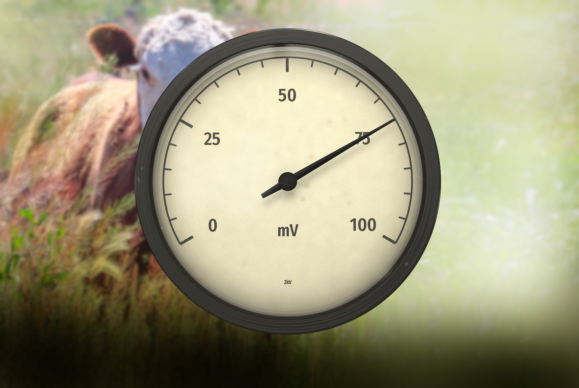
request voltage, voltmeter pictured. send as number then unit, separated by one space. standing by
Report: 75 mV
